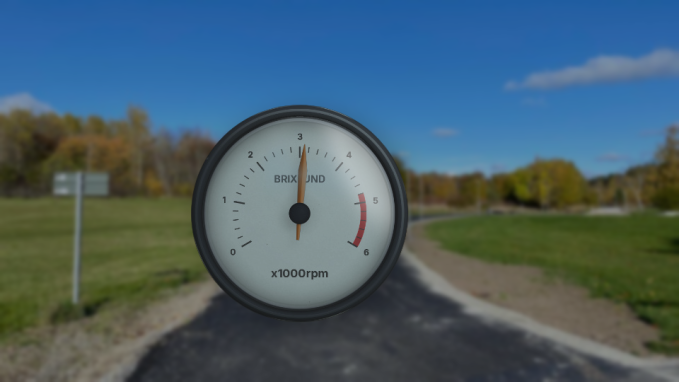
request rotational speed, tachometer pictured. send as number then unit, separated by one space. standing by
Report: 3100 rpm
